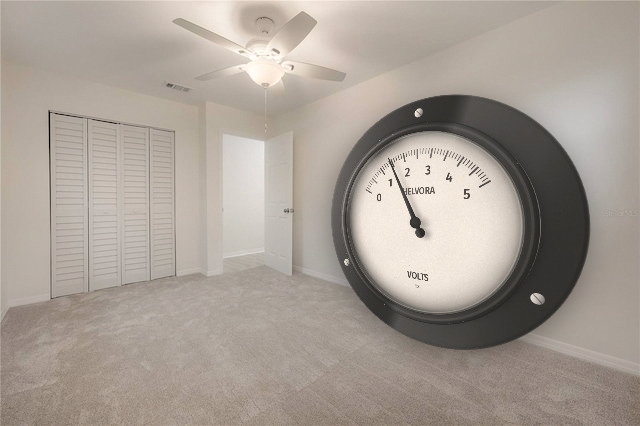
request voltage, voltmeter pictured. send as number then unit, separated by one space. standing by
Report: 1.5 V
